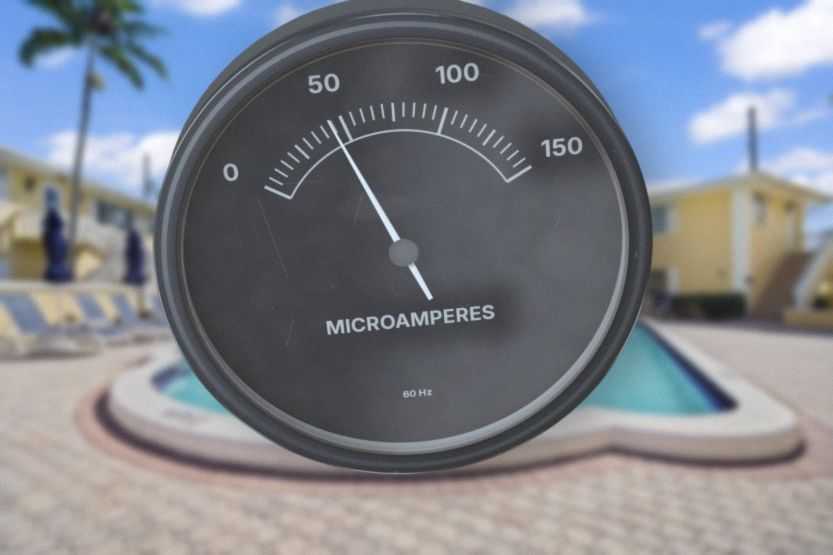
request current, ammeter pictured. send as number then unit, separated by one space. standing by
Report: 45 µA
